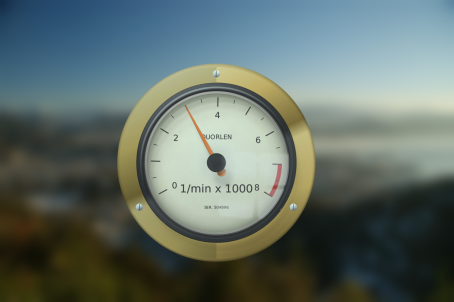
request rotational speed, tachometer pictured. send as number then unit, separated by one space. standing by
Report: 3000 rpm
